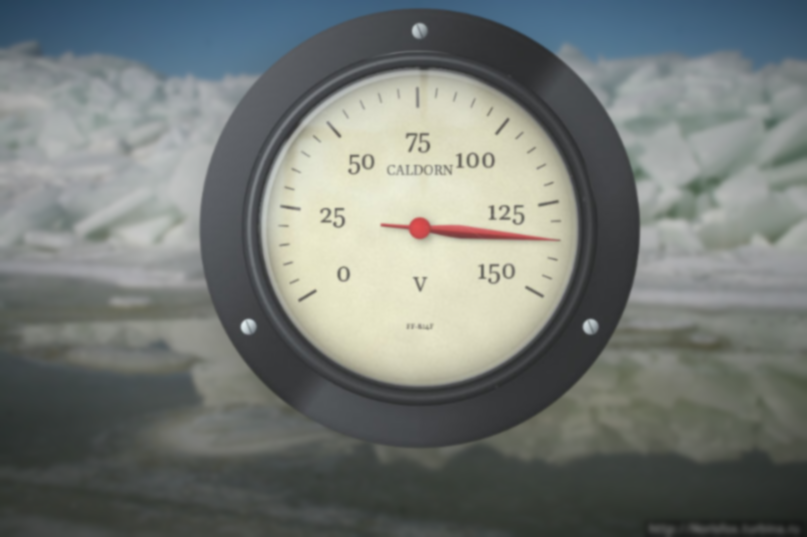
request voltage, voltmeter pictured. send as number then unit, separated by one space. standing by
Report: 135 V
